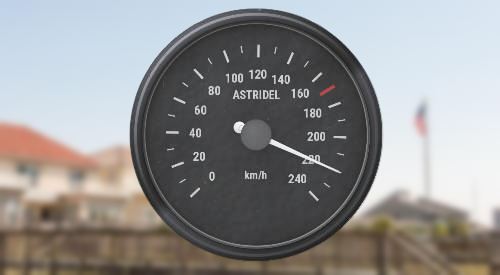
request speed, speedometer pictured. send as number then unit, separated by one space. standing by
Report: 220 km/h
